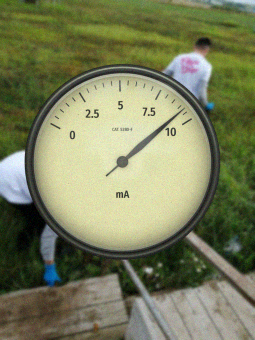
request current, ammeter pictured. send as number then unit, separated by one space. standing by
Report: 9.25 mA
